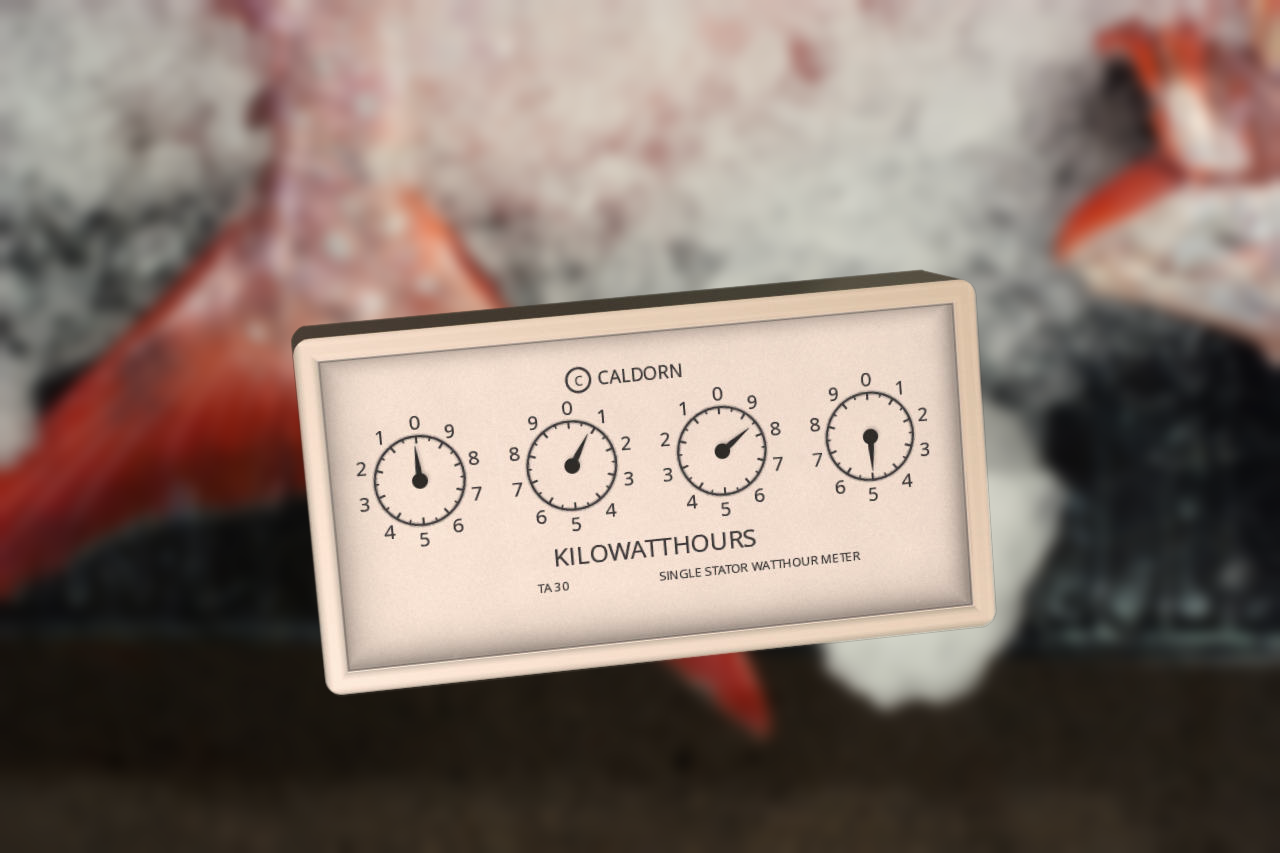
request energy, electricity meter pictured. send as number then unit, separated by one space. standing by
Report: 85 kWh
